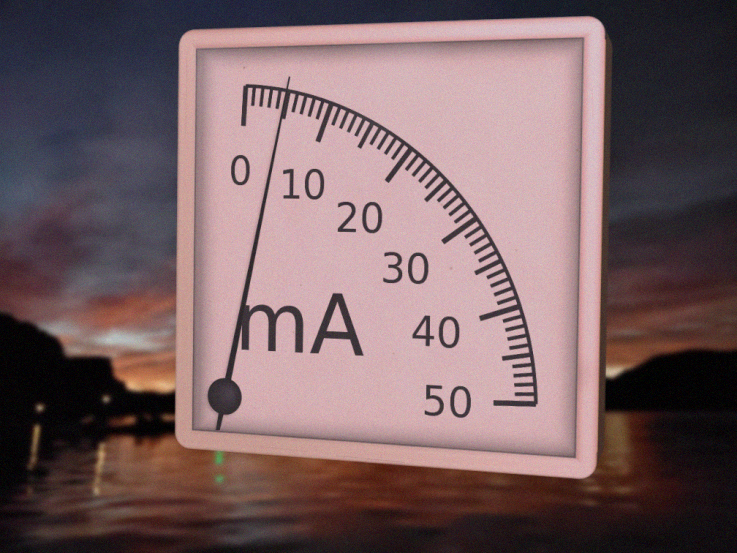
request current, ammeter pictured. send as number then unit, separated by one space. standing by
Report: 5 mA
